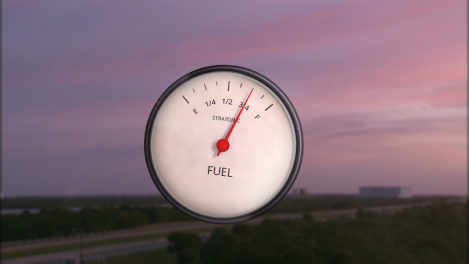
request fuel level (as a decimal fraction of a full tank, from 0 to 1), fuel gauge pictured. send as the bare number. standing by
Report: 0.75
